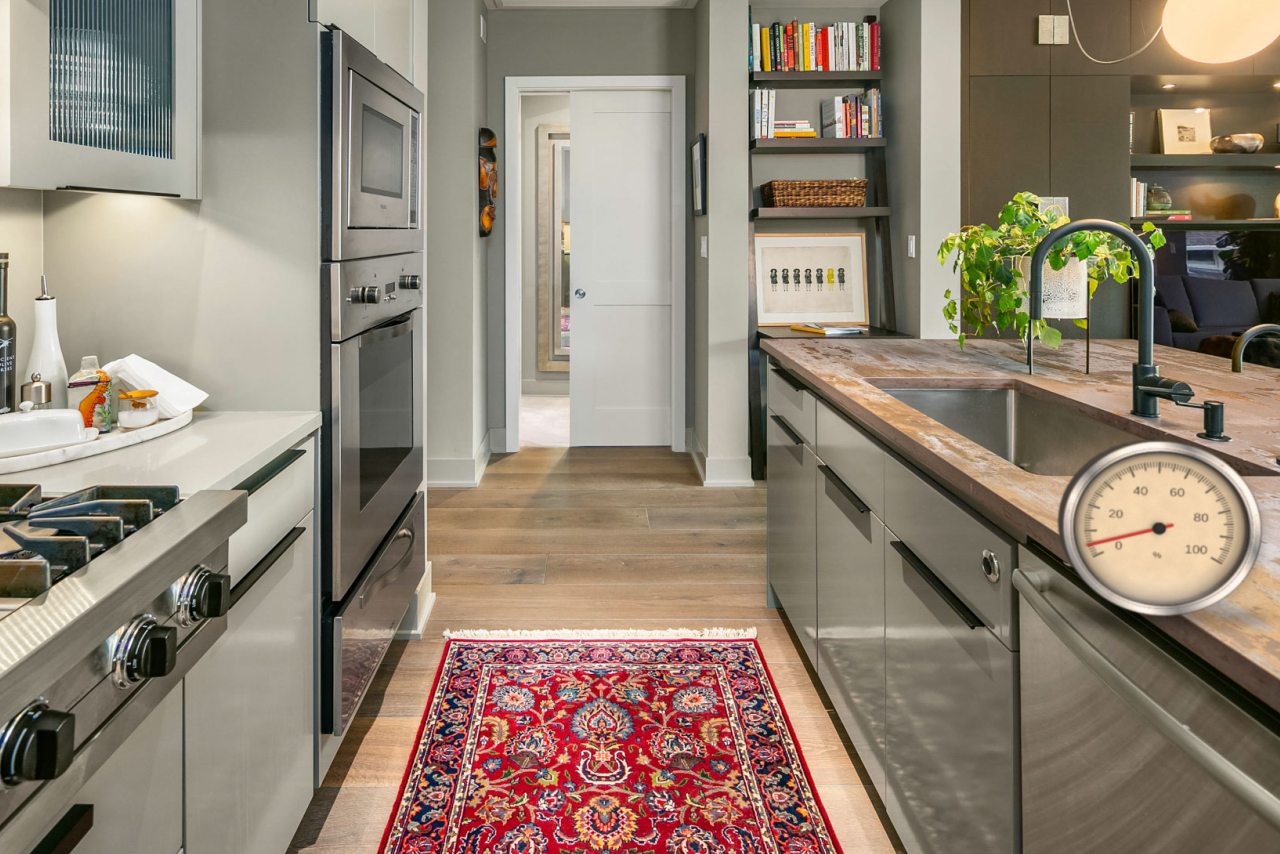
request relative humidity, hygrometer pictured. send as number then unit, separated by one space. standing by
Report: 5 %
